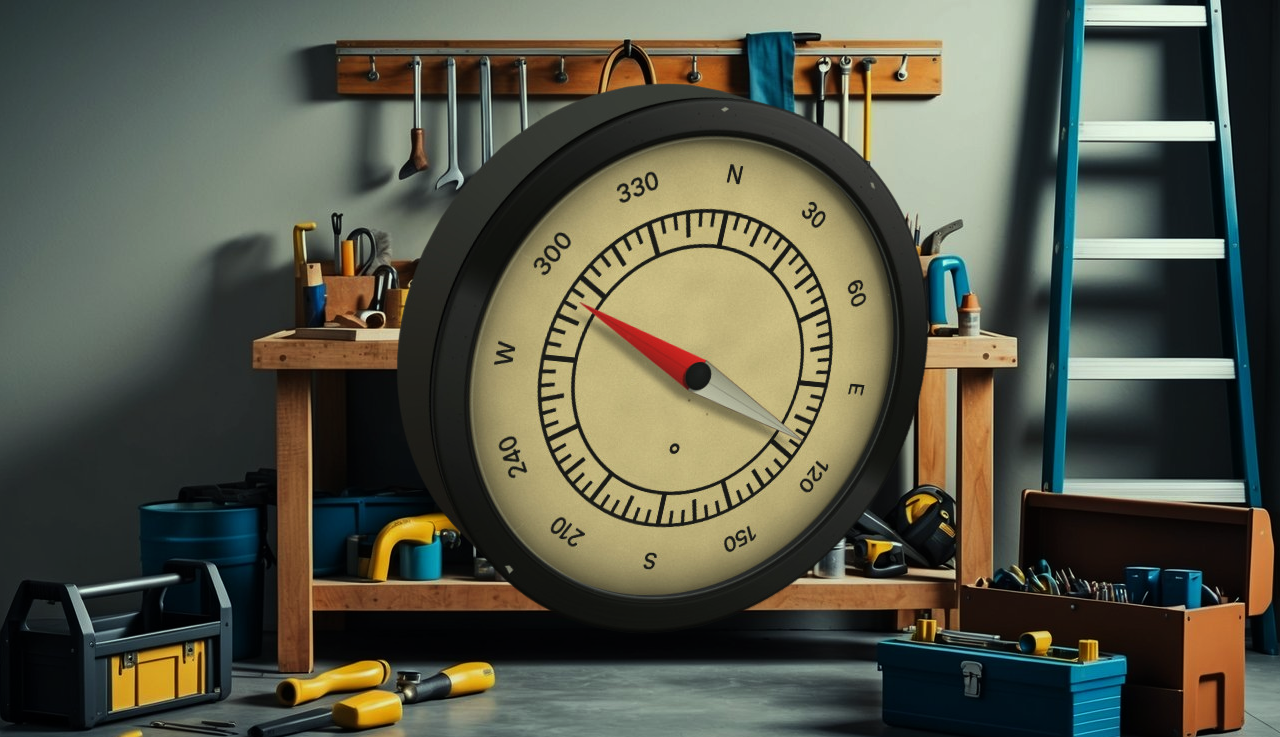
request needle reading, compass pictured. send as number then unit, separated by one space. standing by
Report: 292.5 °
